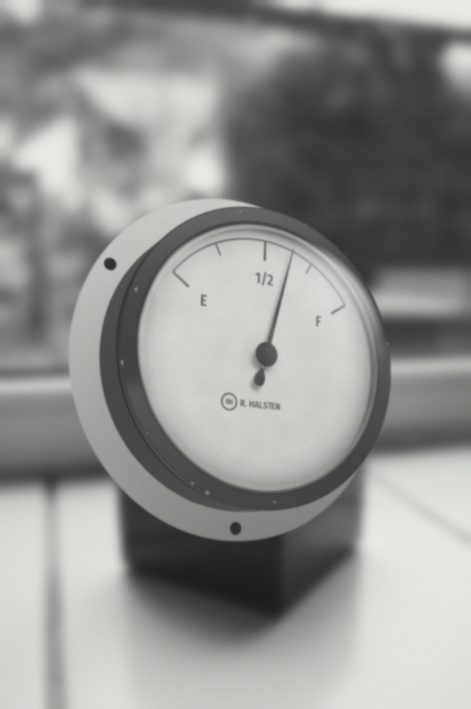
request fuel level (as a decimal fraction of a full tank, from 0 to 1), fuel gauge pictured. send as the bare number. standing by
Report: 0.625
